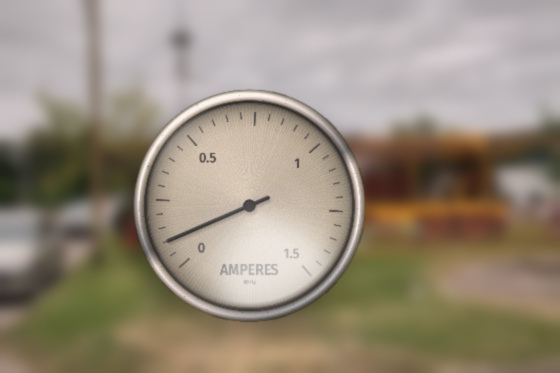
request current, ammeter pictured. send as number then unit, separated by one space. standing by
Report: 0.1 A
